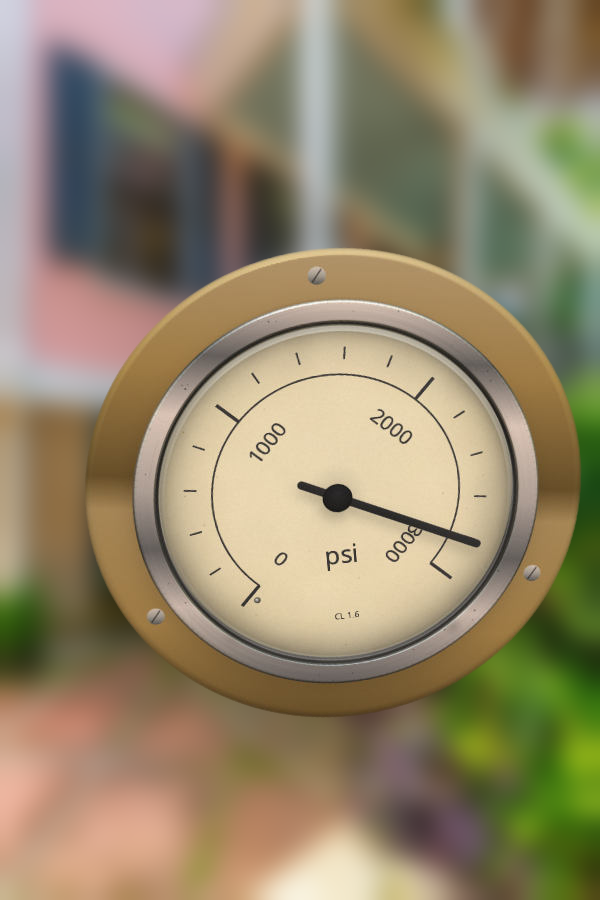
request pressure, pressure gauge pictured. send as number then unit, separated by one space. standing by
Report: 2800 psi
